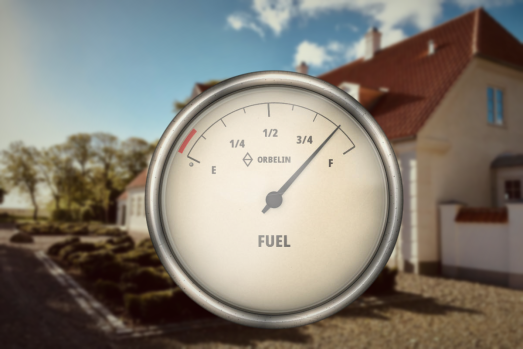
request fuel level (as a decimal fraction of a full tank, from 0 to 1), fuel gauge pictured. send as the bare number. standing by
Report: 0.875
